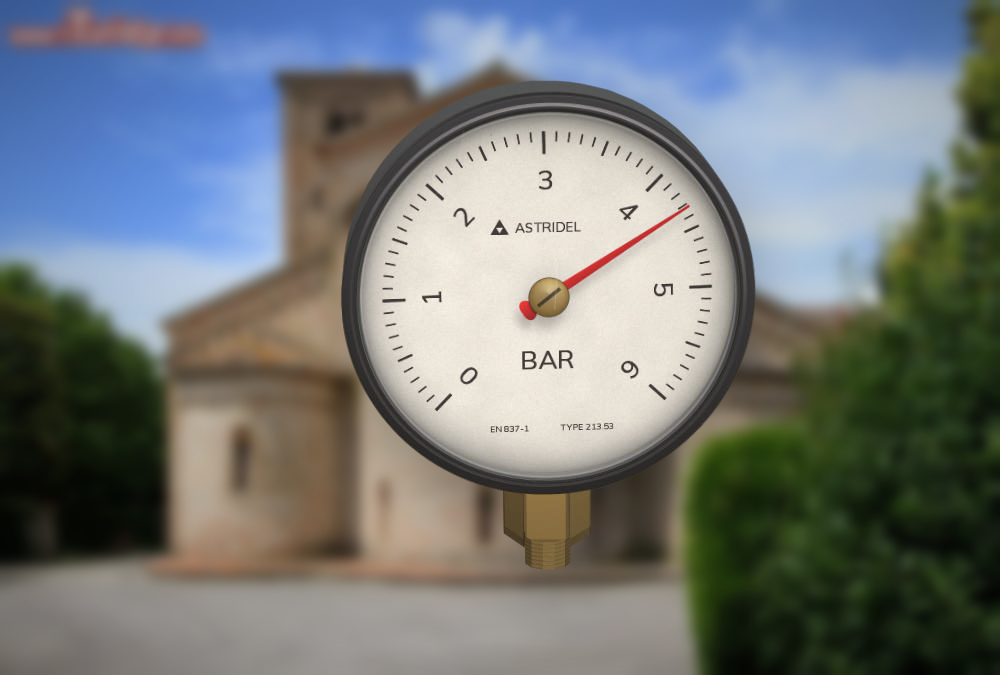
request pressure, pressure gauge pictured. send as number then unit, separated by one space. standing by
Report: 4.3 bar
